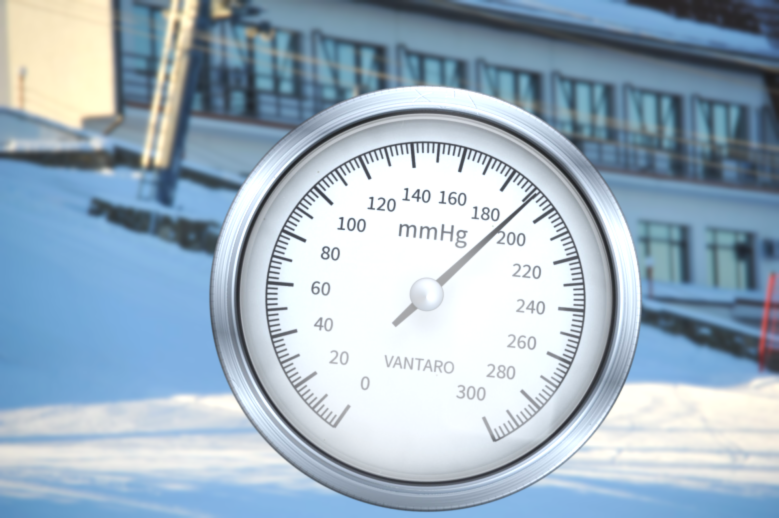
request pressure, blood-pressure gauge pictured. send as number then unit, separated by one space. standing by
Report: 192 mmHg
